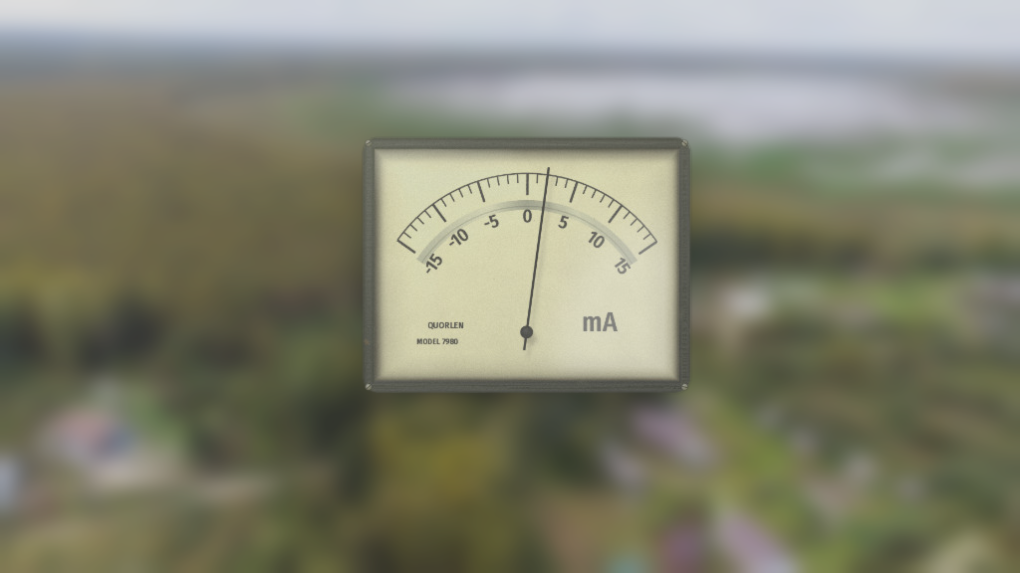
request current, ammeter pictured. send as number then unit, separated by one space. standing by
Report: 2 mA
